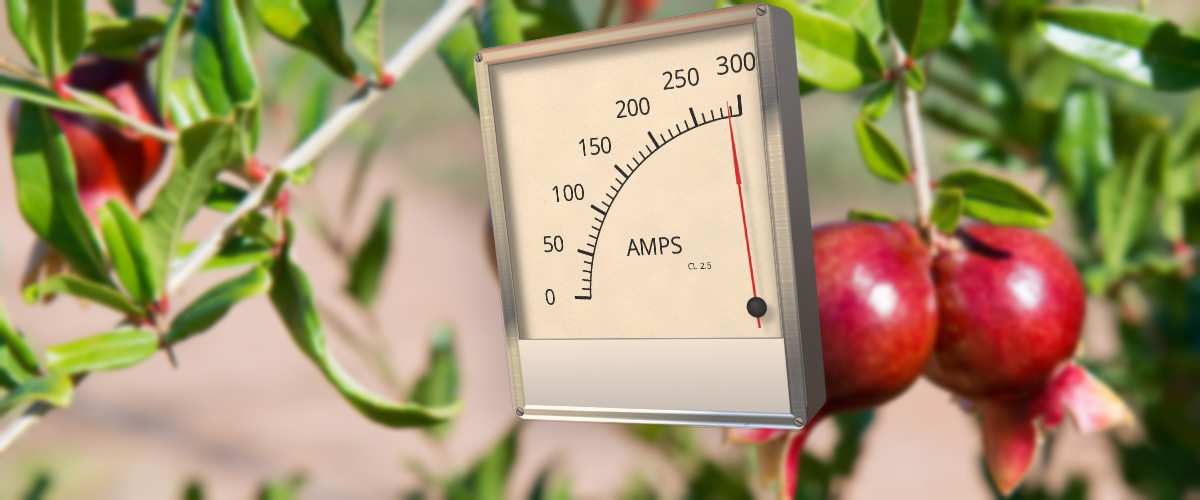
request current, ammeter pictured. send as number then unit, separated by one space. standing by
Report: 290 A
